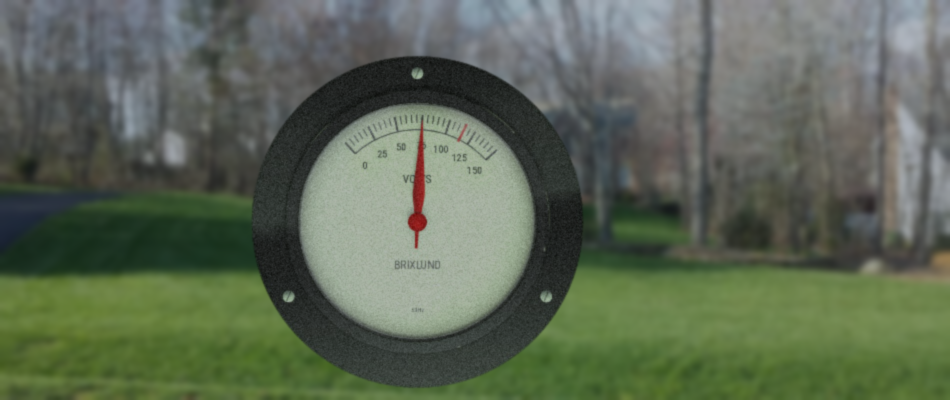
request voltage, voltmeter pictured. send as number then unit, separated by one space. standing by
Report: 75 V
